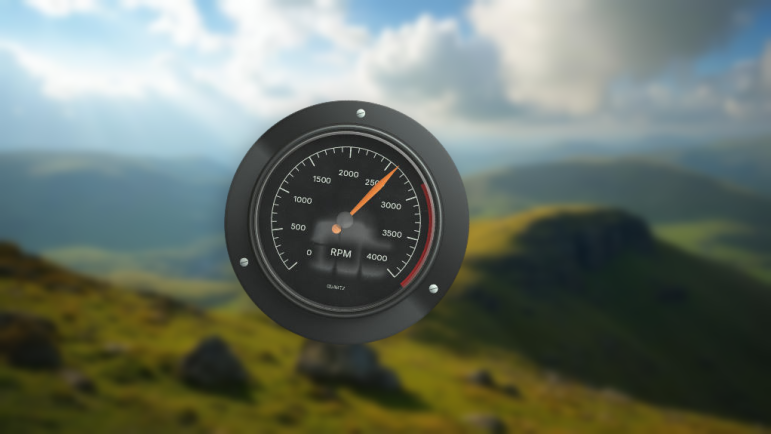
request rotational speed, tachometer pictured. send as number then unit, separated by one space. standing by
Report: 2600 rpm
